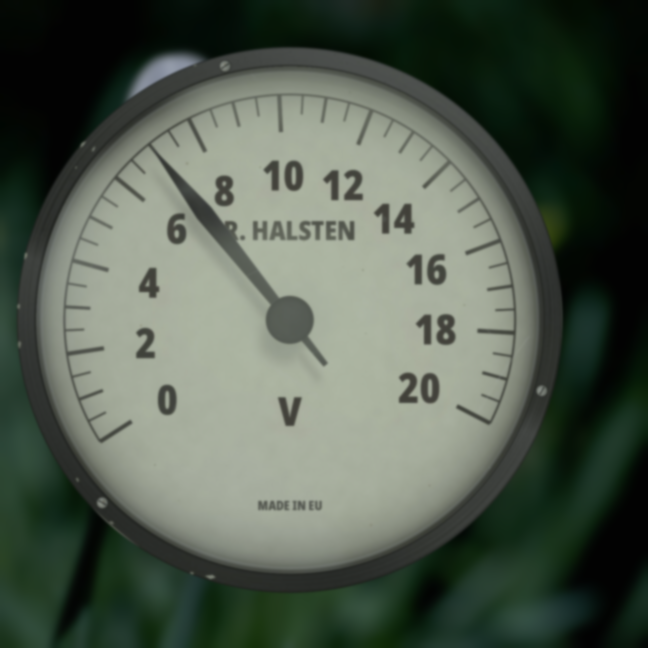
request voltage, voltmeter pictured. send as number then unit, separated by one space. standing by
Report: 7 V
